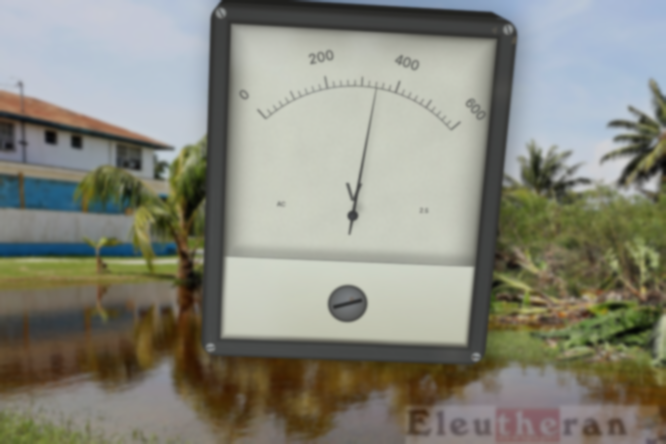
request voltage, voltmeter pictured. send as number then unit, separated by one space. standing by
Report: 340 V
